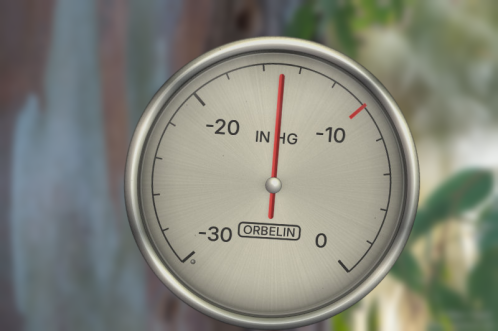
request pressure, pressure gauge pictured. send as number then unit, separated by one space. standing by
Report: -15 inHg
